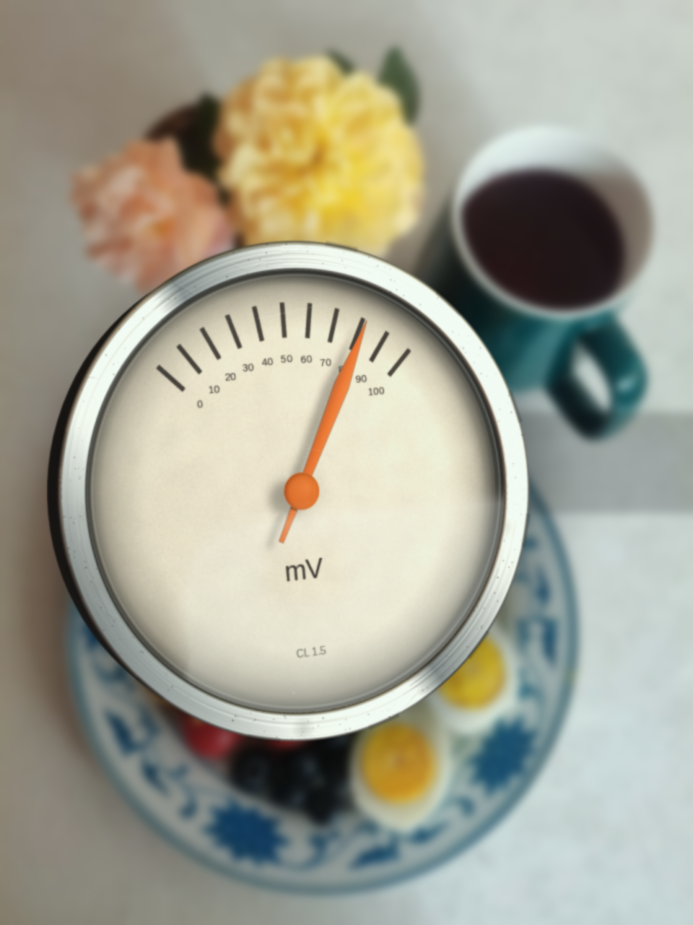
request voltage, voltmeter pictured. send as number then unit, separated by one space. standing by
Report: 80 mV
